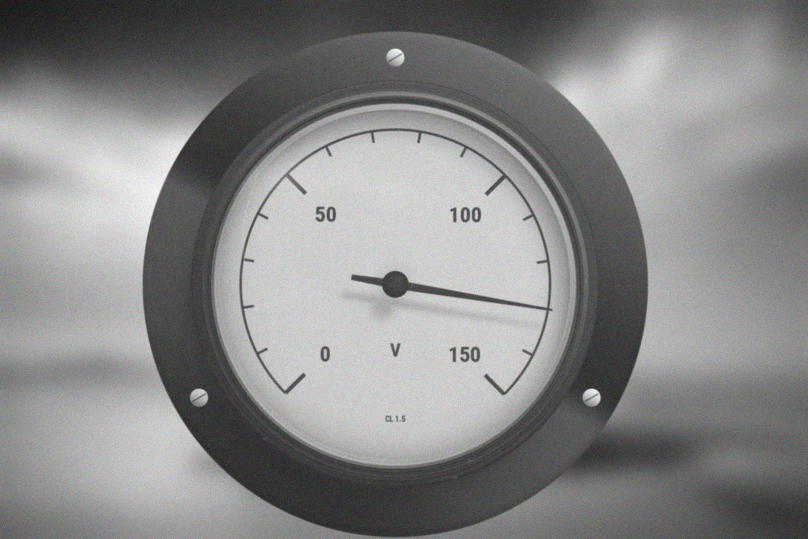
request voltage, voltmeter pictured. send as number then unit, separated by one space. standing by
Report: 130 V
